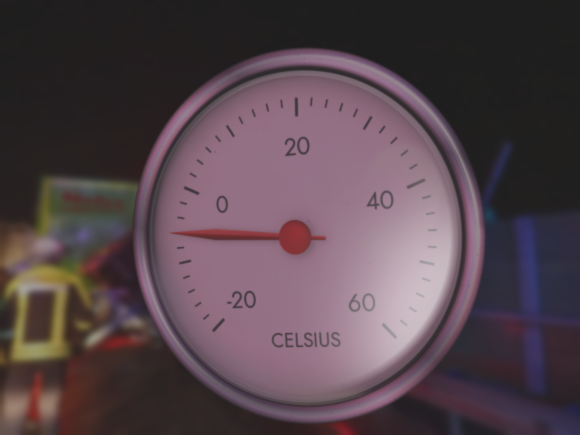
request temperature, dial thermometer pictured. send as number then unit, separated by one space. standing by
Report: -6 °C
